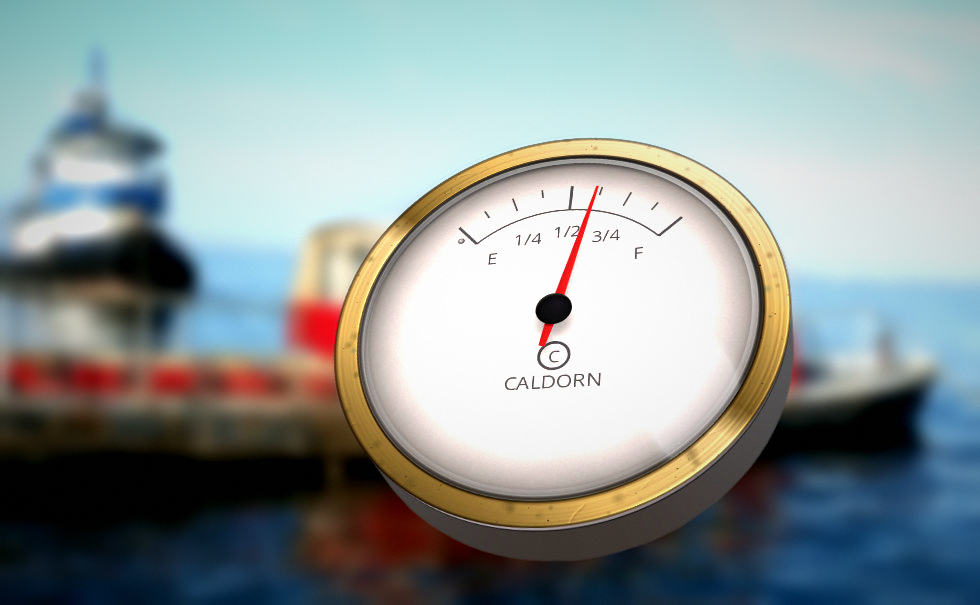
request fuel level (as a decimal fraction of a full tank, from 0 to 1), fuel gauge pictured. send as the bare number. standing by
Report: 0.625
